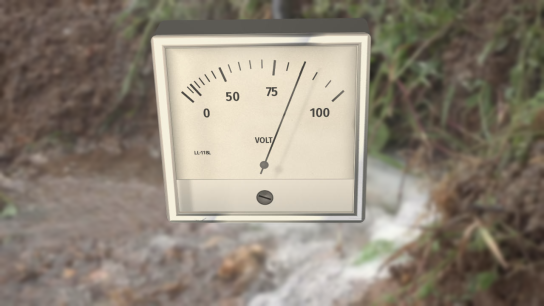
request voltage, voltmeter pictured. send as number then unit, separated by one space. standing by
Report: 85 V
